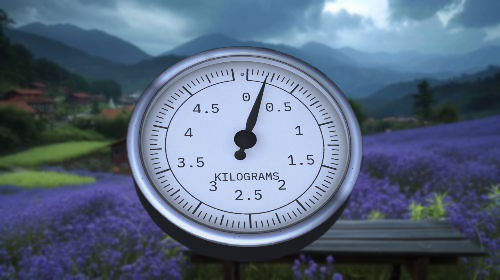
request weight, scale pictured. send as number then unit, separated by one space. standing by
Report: 0.2 kg
